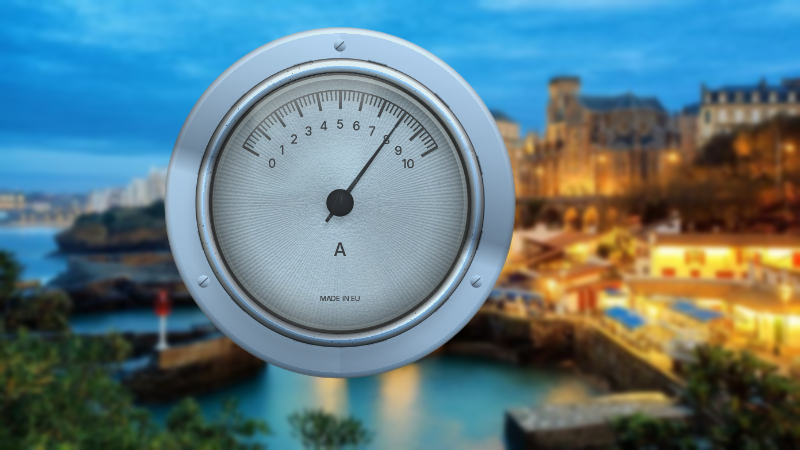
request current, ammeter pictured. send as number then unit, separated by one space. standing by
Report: 8 A
